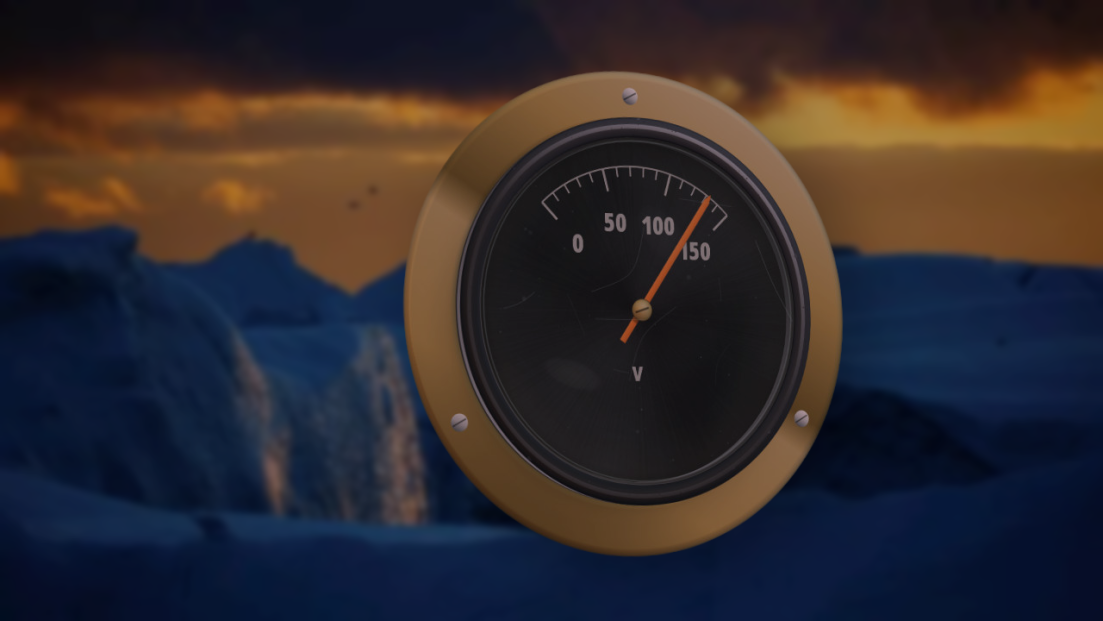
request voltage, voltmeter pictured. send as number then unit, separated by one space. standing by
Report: 130 V
